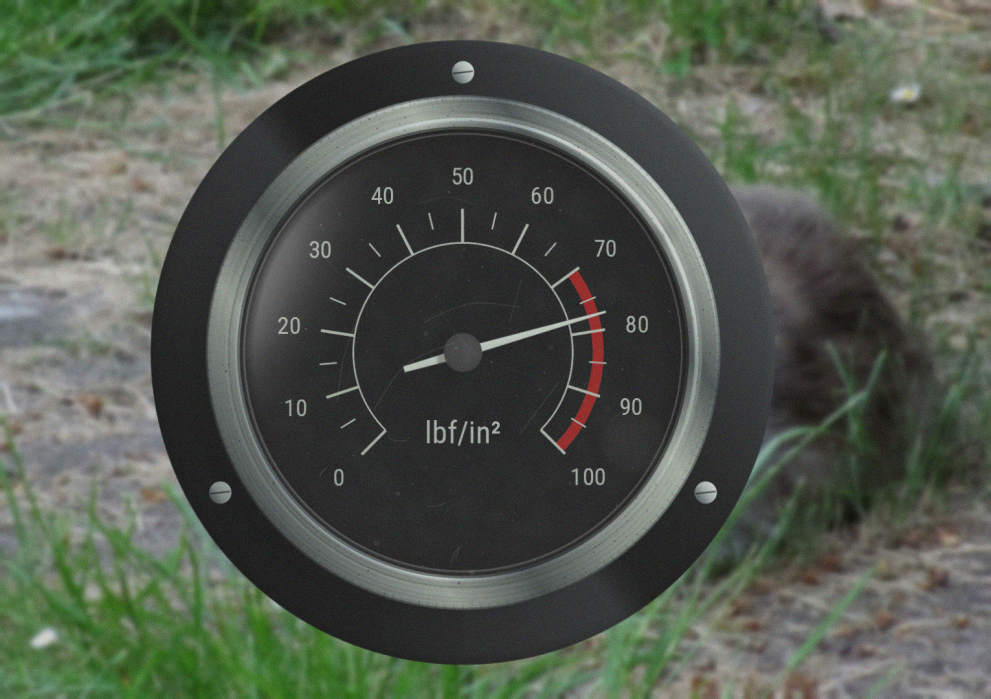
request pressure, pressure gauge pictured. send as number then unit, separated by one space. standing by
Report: 77.5 psi
